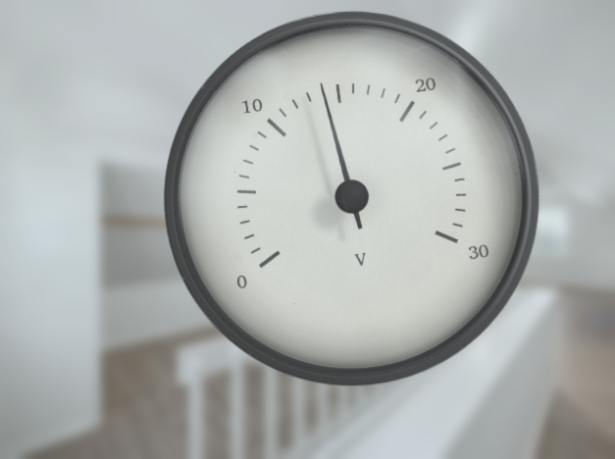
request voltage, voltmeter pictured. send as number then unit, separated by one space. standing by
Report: 14 V
